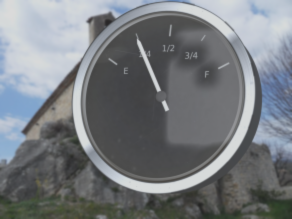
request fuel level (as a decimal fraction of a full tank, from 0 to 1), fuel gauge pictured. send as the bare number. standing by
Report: 0.25
